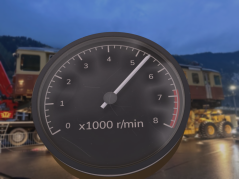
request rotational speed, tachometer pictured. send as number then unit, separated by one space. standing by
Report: 5400 rpm
